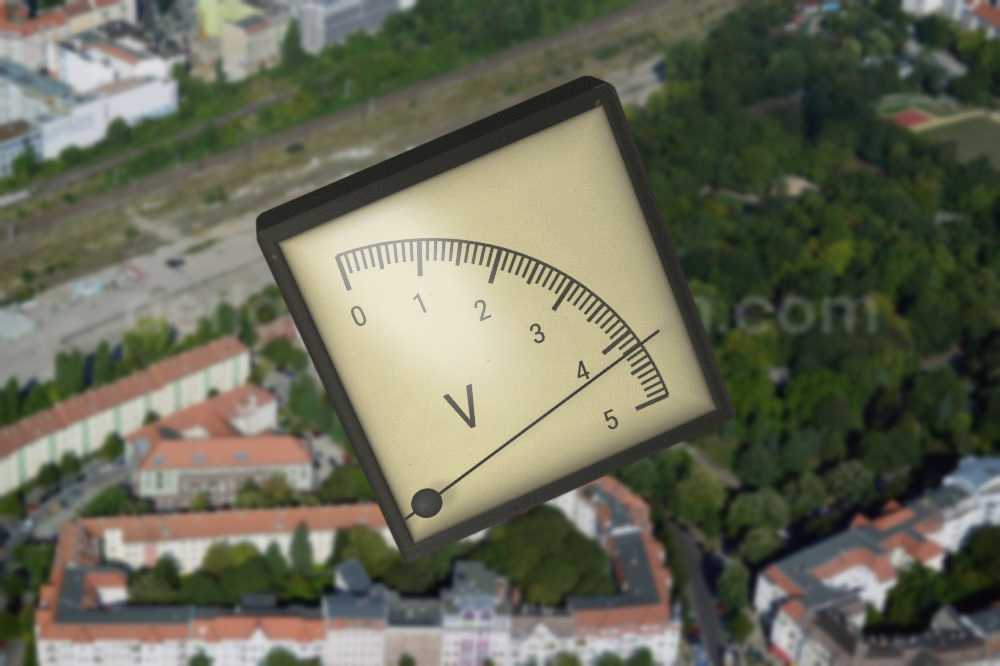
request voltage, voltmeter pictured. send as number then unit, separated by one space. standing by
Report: 4.2 V
